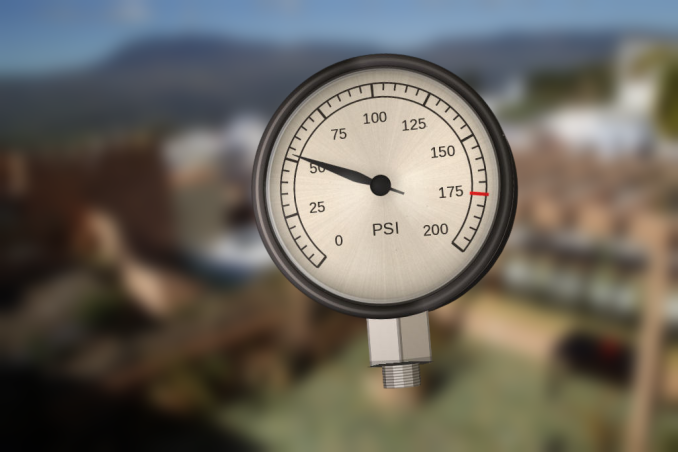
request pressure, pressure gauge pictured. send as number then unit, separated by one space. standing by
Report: 52.5 psi
